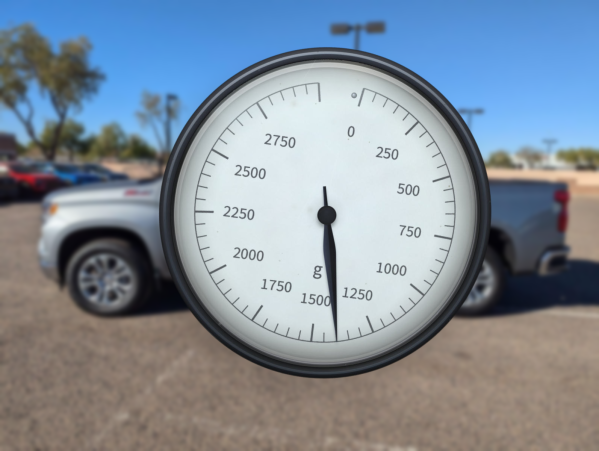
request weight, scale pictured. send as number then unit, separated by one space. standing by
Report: 1400 g
